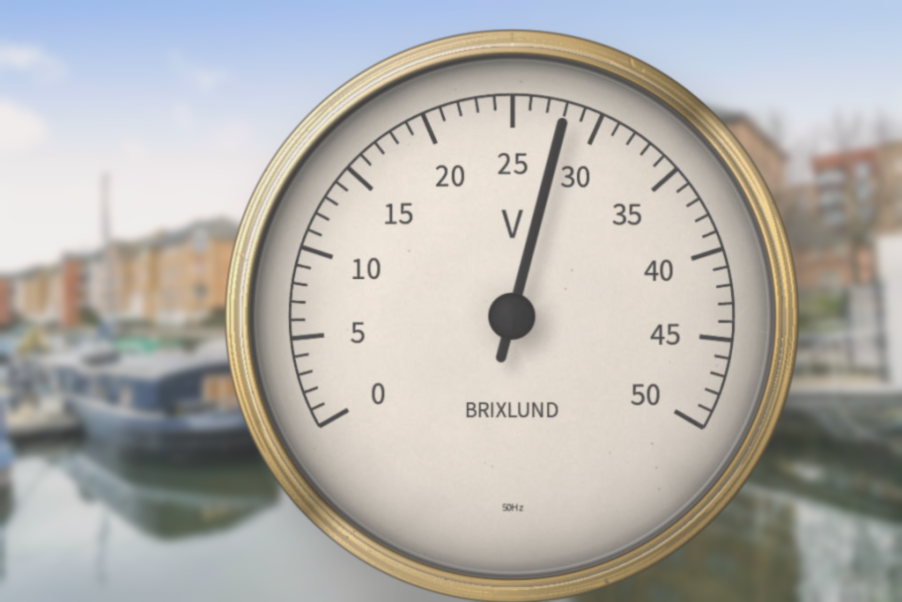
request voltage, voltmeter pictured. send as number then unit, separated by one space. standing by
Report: 28 V
